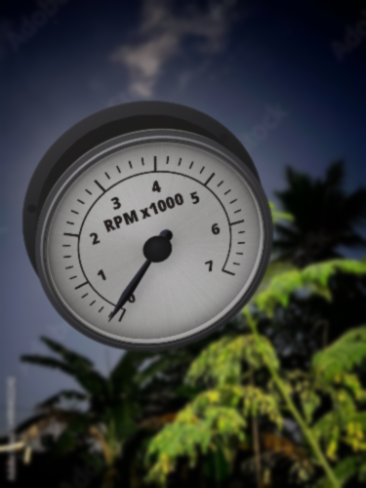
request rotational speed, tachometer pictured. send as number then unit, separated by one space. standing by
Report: 200 rpm
